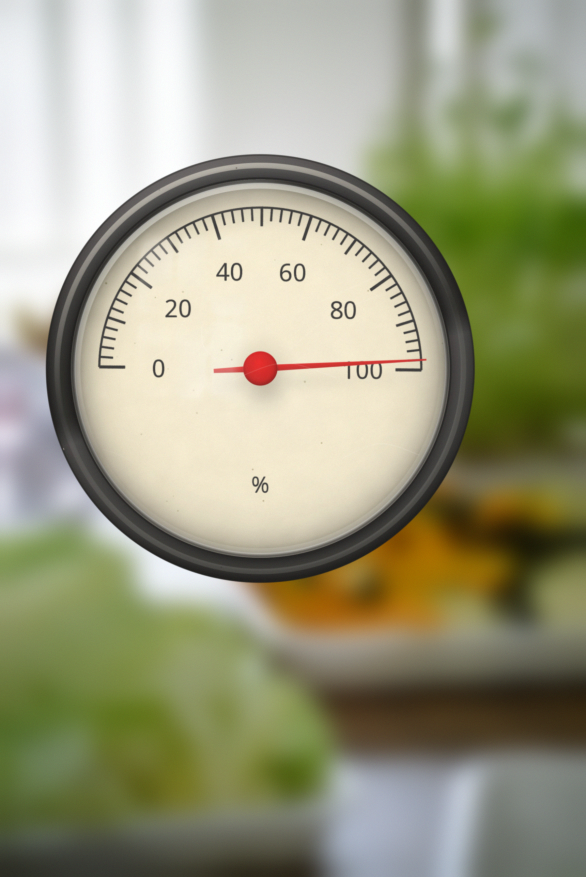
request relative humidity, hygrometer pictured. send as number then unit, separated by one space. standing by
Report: 98 %
